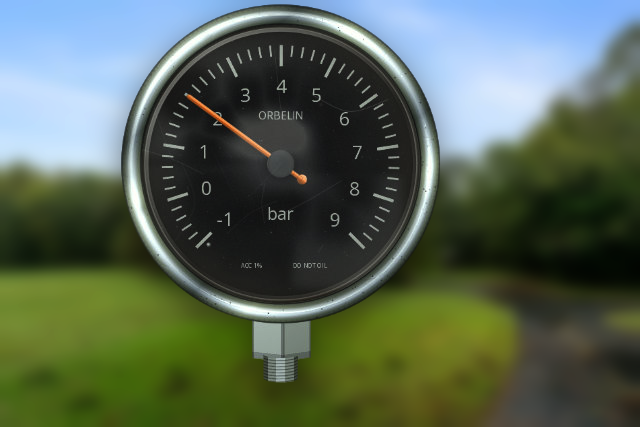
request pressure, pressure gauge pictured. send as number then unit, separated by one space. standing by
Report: 2 bar
